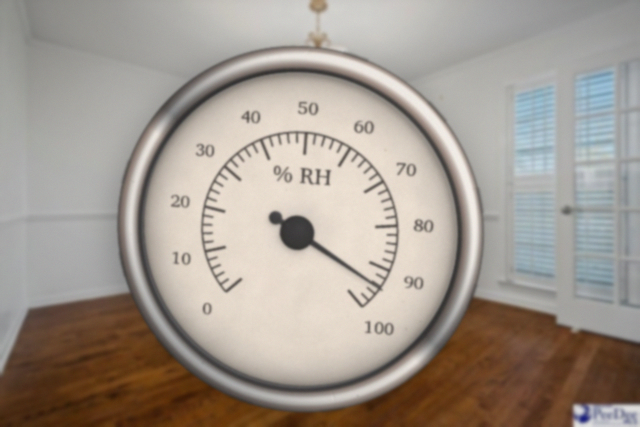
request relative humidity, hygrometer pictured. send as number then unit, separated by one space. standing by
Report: 94 %
